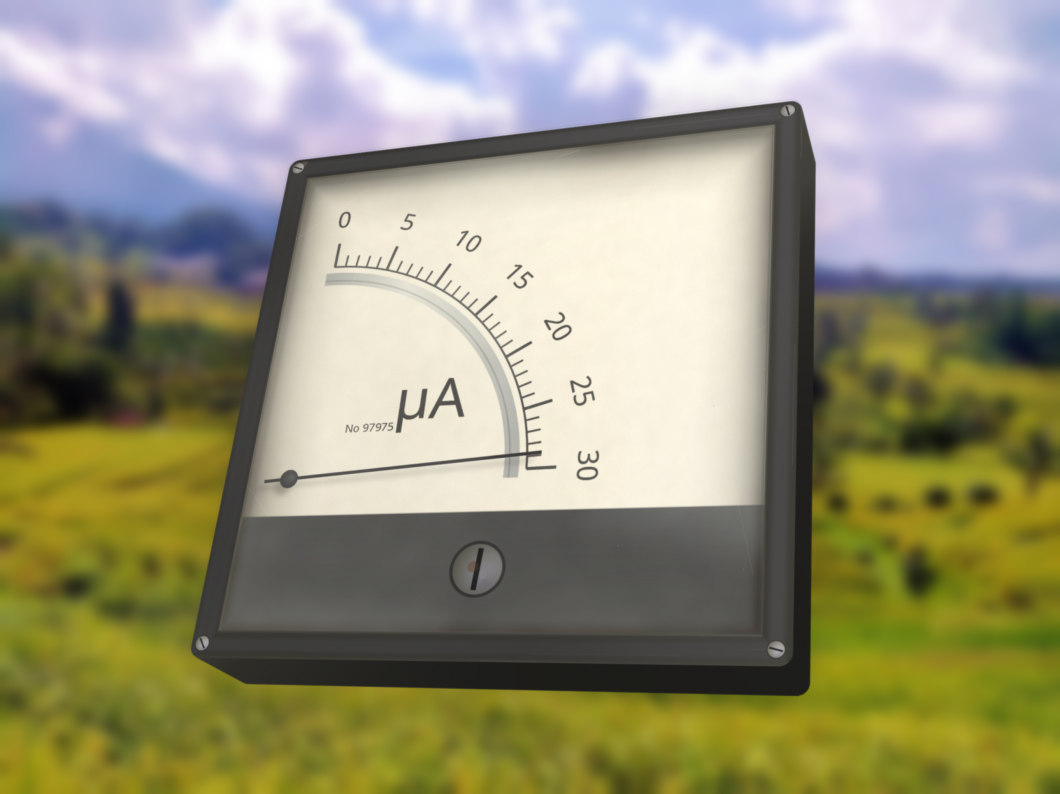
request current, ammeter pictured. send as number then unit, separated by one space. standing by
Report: 29 µA
